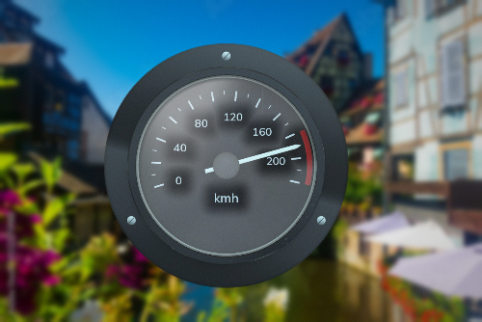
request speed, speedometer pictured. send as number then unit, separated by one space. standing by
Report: 190 km/h
